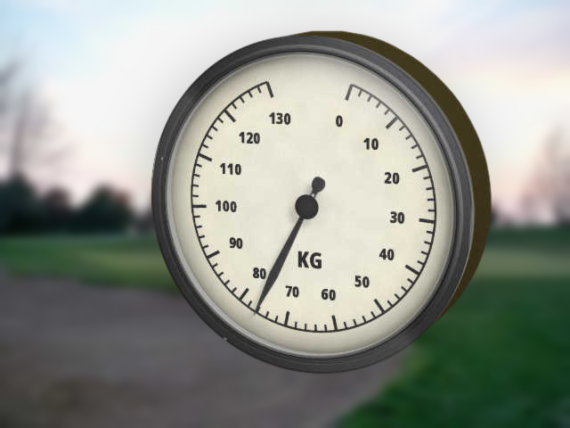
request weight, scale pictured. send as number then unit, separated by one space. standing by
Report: 76 kg
